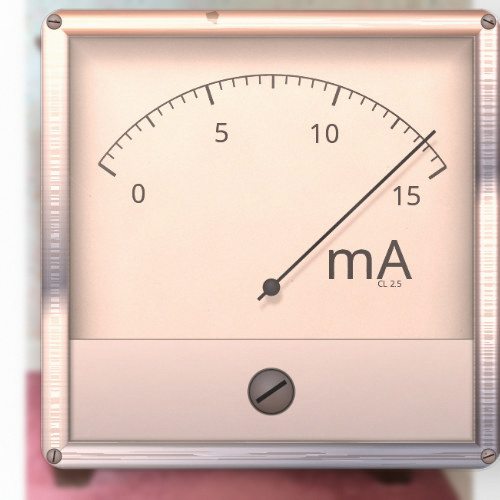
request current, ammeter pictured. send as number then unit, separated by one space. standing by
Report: 13.75 mA
